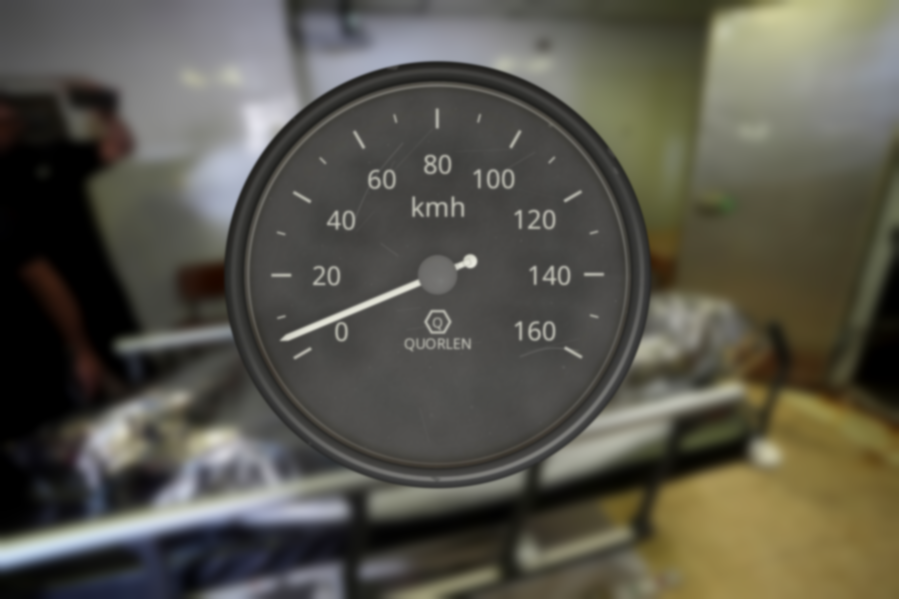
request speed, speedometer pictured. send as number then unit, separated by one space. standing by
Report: 5 km/h
